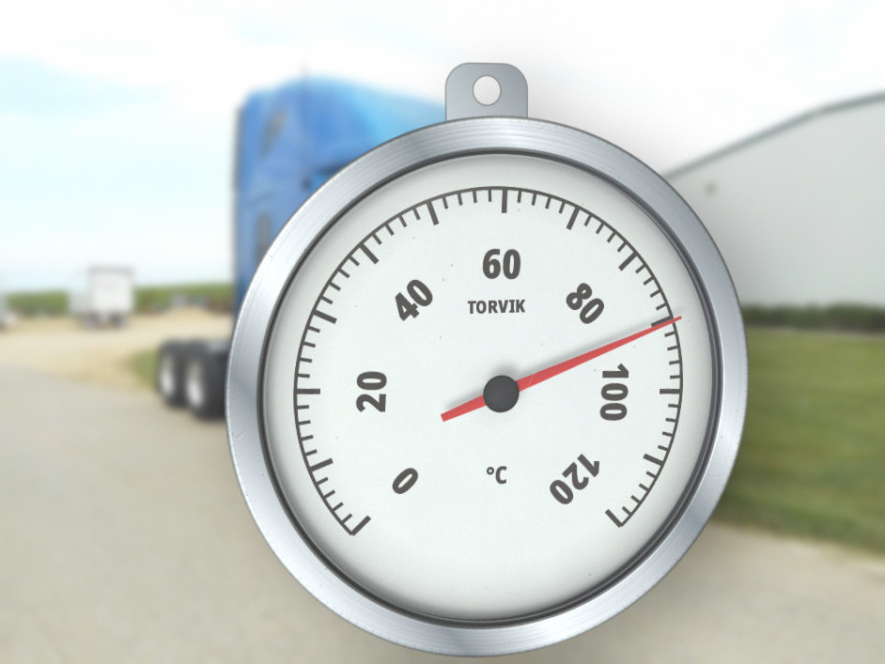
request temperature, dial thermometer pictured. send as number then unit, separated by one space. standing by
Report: 90 °C
